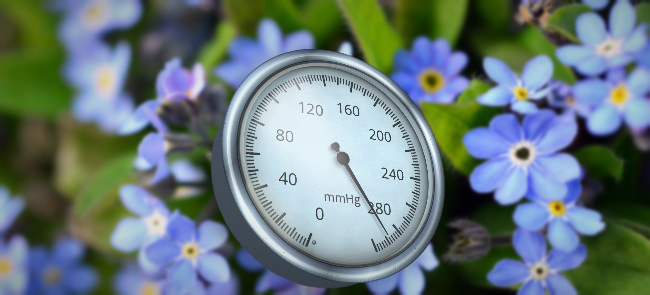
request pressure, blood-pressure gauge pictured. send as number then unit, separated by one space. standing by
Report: 290 mmHg
